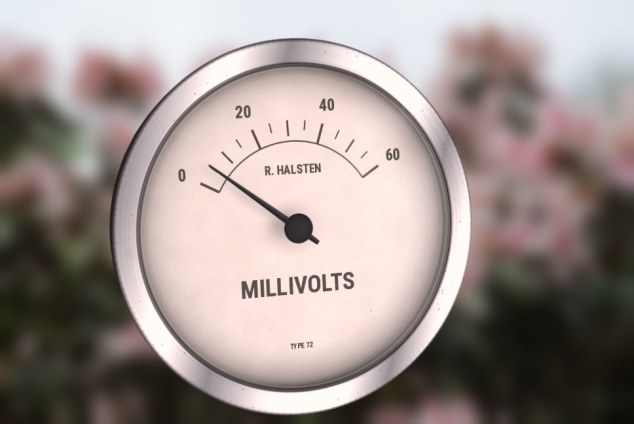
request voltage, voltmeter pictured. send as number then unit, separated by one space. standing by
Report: 5 mV
